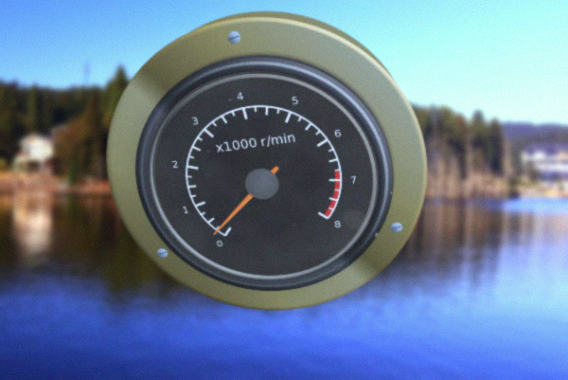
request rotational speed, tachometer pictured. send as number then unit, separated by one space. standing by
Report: 250 rpm
